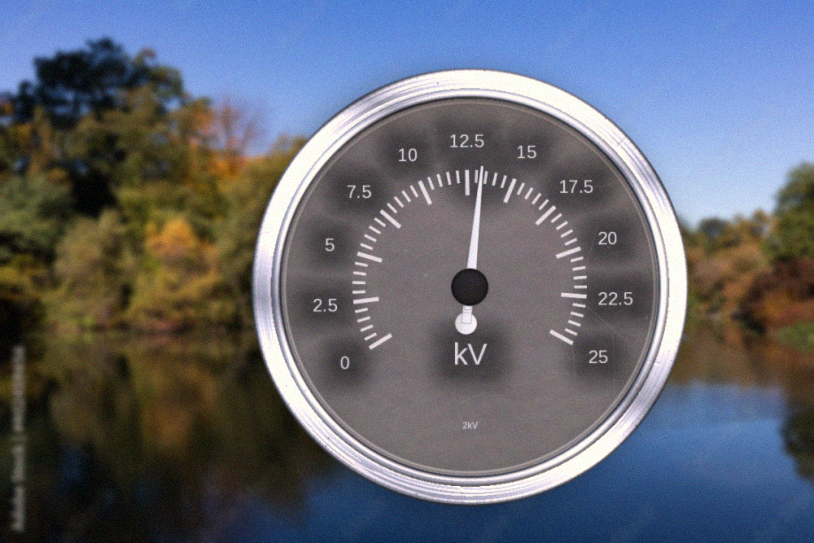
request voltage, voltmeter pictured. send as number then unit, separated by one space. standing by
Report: 13.25 kV
